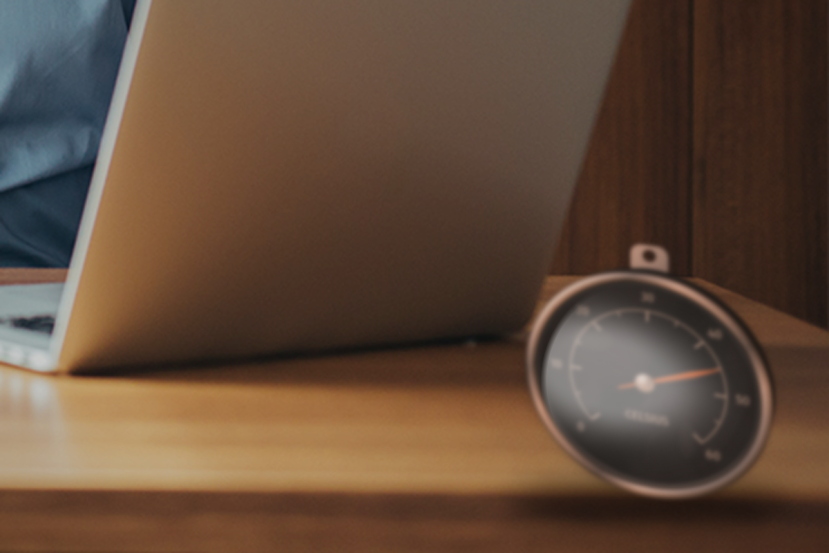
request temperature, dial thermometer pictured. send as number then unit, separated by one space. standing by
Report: 45 °C
